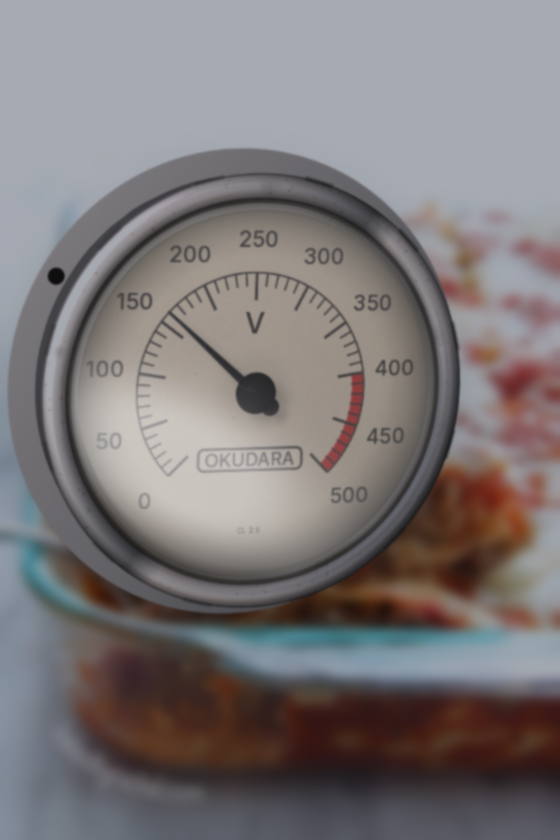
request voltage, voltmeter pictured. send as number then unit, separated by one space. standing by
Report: 160 V
